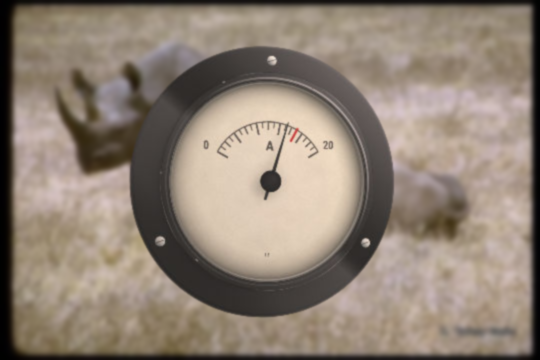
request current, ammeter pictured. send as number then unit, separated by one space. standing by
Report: 13 A
